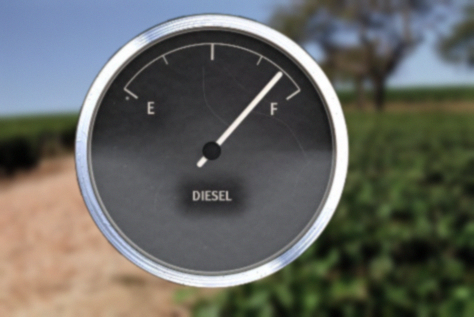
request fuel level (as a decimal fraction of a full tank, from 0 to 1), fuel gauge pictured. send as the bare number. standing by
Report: 0.875
